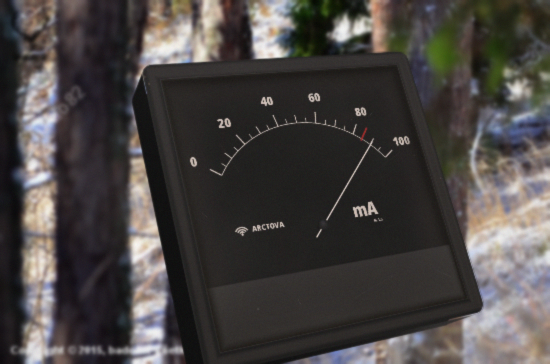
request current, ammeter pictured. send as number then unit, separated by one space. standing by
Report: 90 mA
